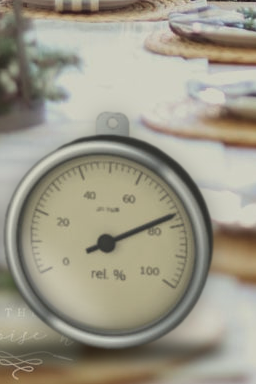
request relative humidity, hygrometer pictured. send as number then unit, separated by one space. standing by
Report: 76 %
